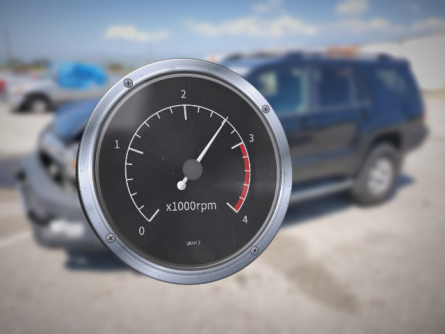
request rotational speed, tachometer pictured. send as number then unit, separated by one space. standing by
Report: 2600 rpm
